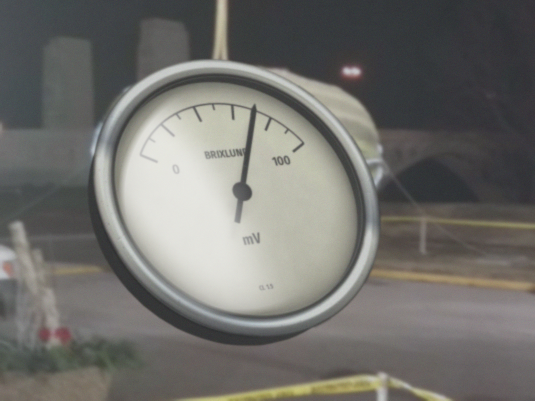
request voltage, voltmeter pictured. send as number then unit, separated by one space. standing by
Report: 70 mV
